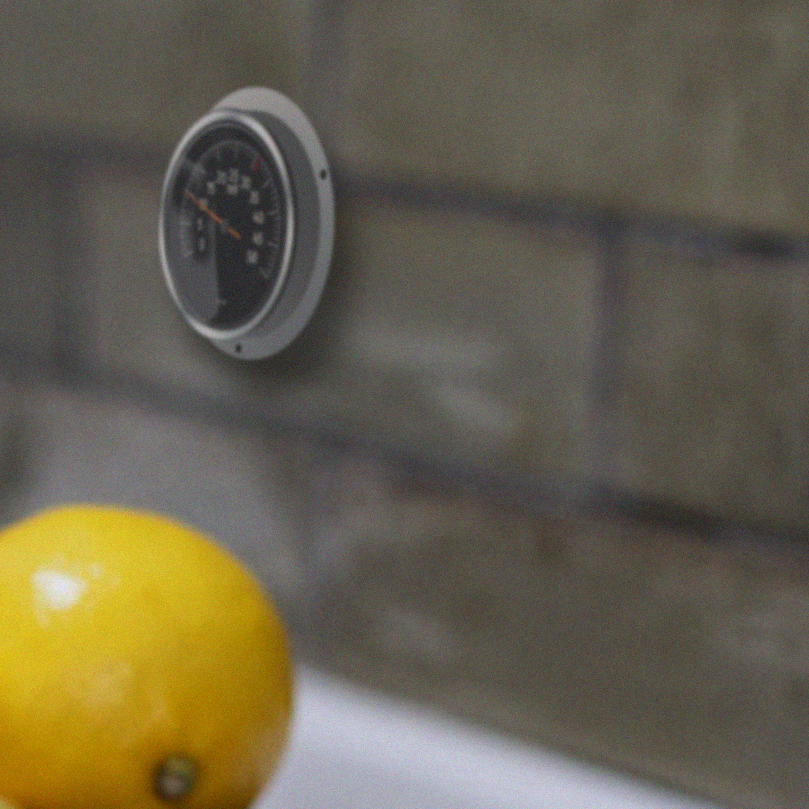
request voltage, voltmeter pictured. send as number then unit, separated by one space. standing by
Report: 10 mV
